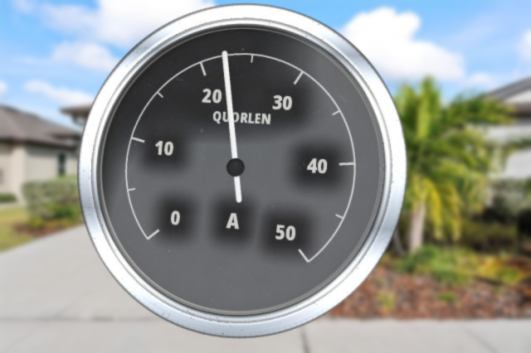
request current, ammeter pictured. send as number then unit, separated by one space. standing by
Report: 22.5 A
